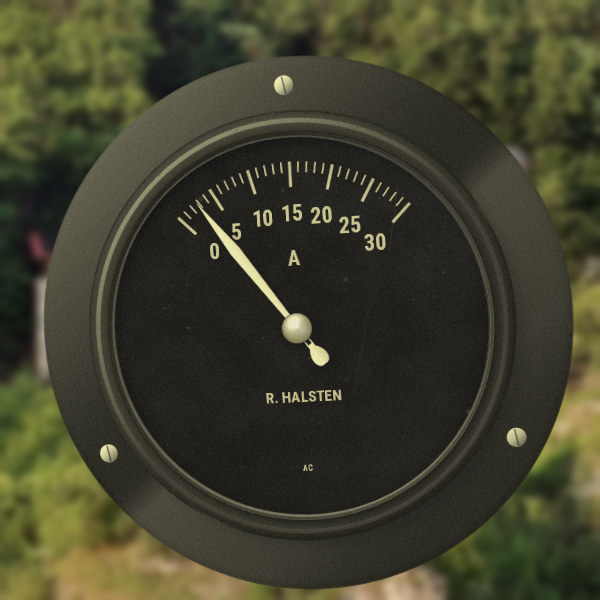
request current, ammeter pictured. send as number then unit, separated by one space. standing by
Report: 3 A
